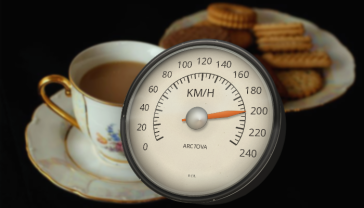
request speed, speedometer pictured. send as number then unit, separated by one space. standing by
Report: 200 km/h
